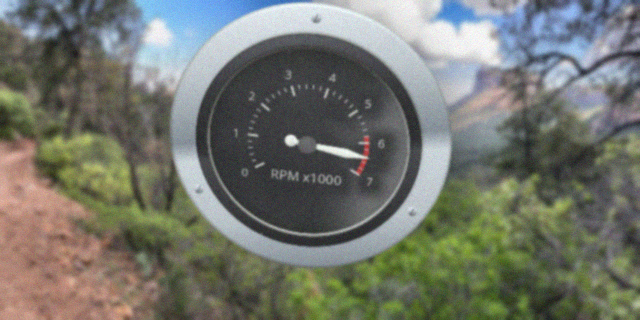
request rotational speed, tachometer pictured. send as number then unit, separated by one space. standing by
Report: 6400 rpm
